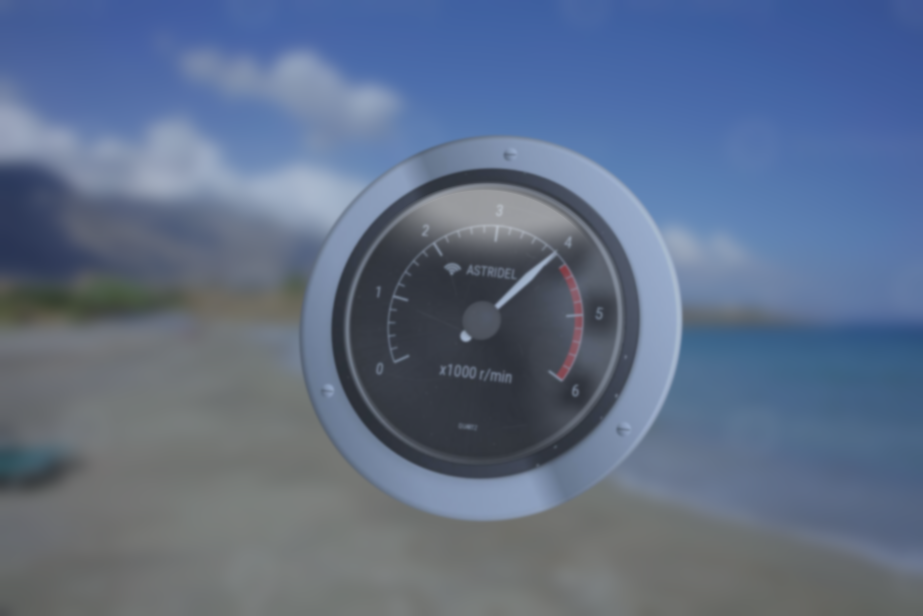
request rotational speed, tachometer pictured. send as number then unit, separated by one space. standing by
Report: 4000 rpm
